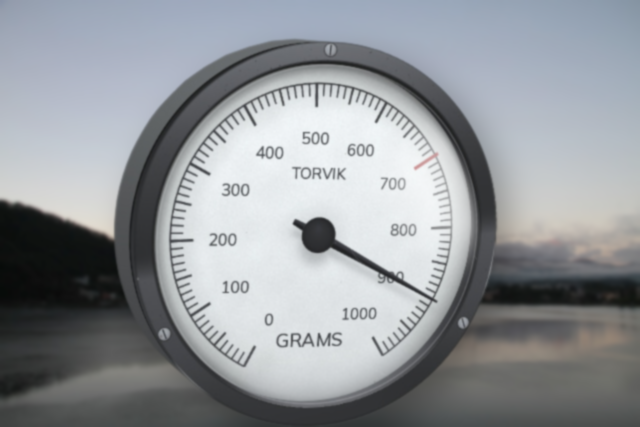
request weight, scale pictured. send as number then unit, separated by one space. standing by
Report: 900 g
